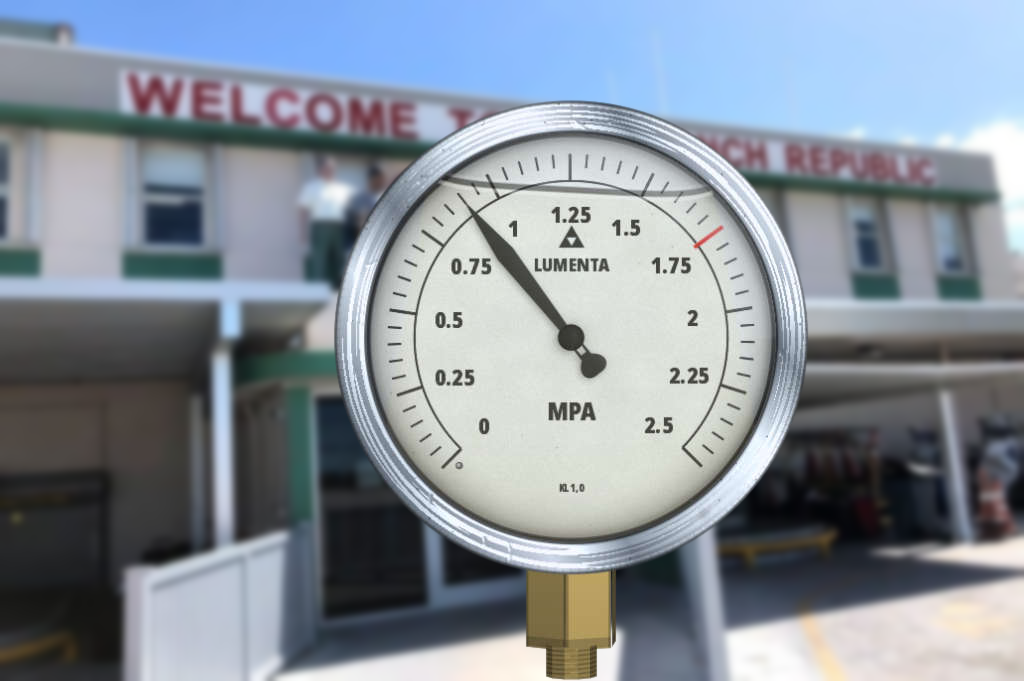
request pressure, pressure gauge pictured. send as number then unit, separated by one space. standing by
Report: 0.9 MPa
